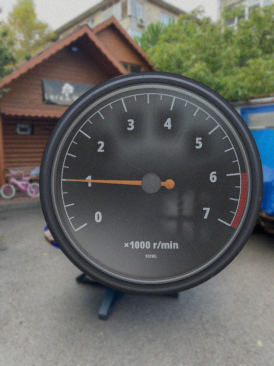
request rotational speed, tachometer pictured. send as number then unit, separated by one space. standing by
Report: 1000 rpm
